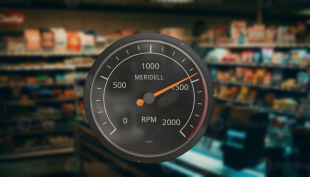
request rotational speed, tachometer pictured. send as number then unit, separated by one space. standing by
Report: 1450 rpm
